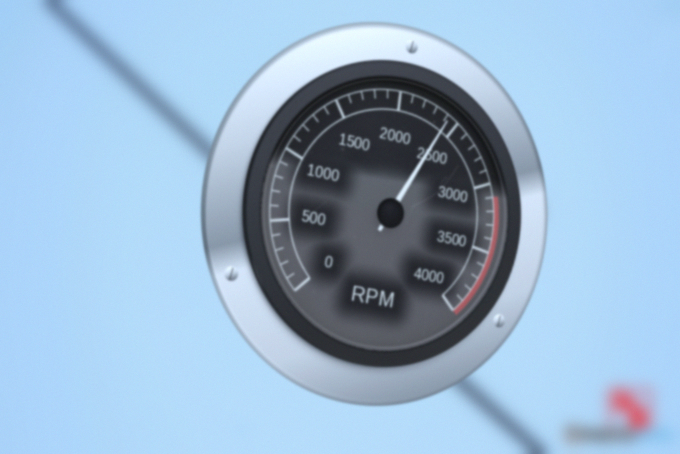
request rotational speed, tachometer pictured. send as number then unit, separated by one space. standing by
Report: 2400 rpm
